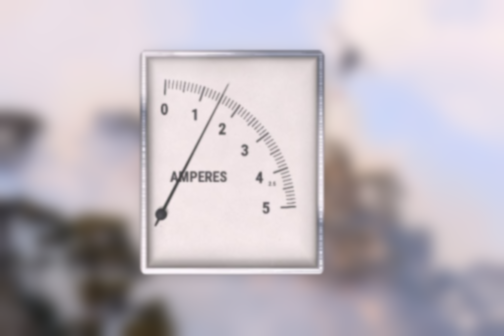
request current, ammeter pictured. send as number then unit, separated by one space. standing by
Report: 1.5 A
